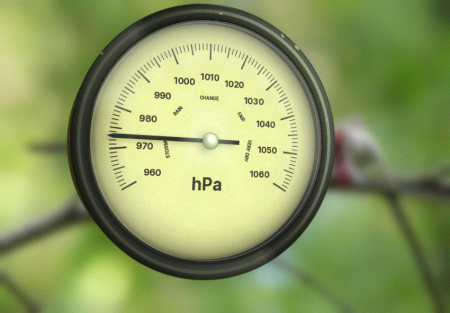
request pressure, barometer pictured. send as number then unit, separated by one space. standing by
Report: 973 hPa
